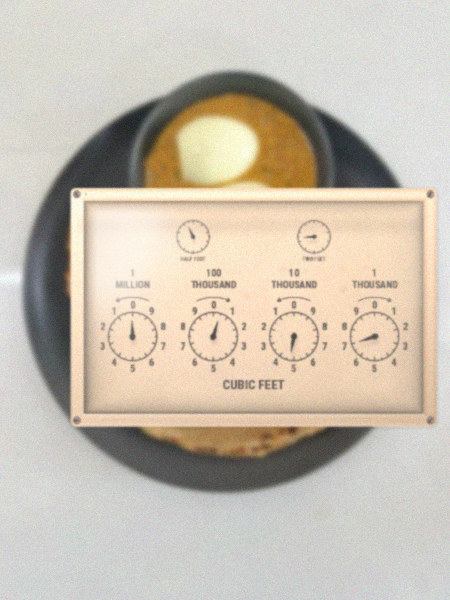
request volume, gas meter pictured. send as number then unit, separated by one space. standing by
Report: 4700 ft³
